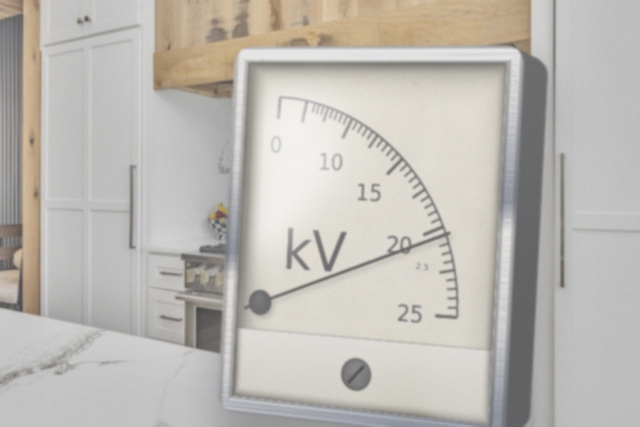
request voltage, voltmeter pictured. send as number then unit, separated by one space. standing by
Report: 20.5 kV
